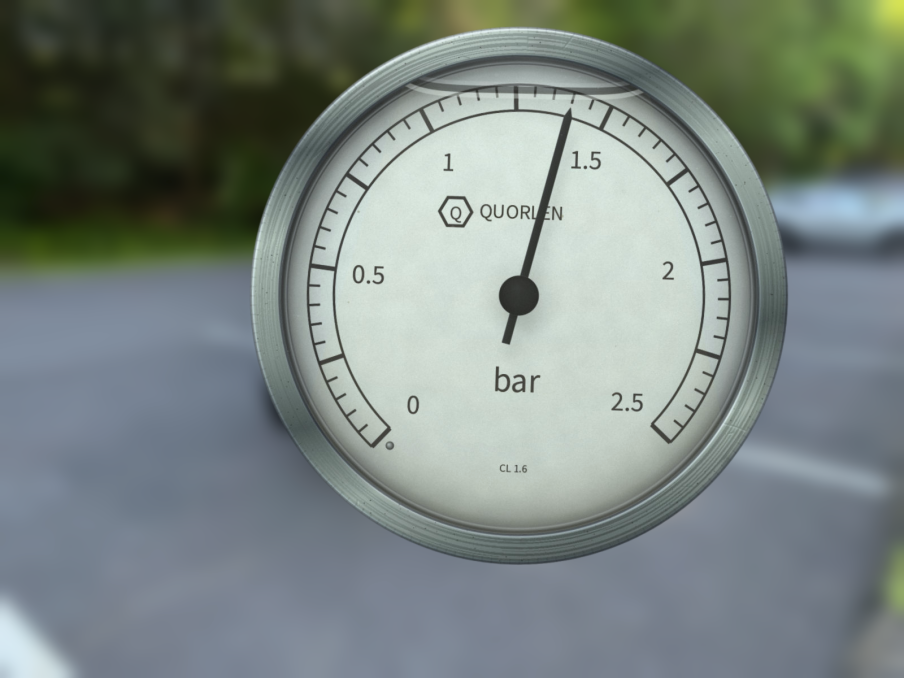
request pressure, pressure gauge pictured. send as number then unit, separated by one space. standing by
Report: 1.4 bar
